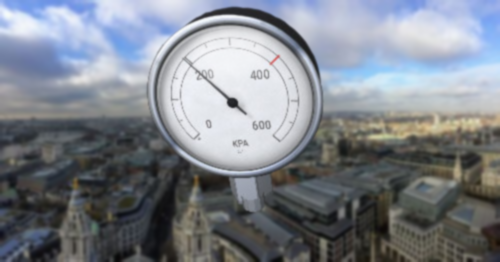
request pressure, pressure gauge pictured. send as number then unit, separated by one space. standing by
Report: 200 kPa
